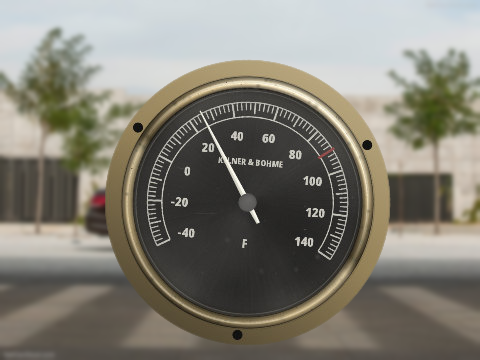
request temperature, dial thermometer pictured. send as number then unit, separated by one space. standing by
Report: 26 °F
